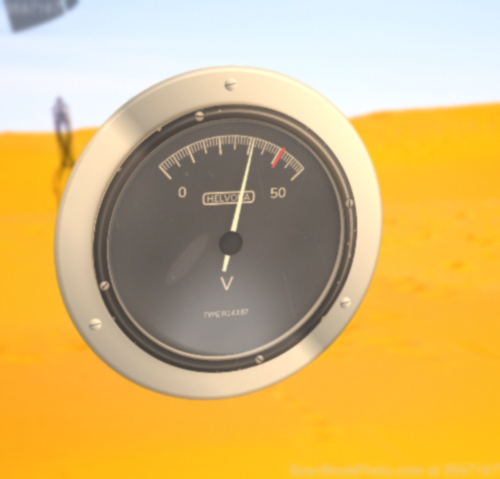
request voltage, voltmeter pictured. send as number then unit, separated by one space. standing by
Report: 30 V
